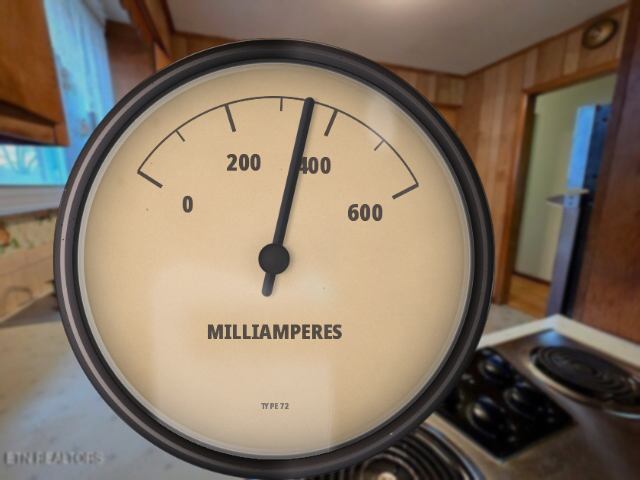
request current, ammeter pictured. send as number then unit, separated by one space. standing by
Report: 350 mA
